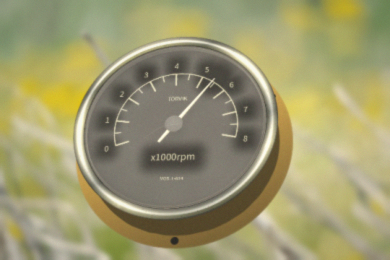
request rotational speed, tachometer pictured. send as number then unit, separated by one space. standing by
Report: 5500 rpm
